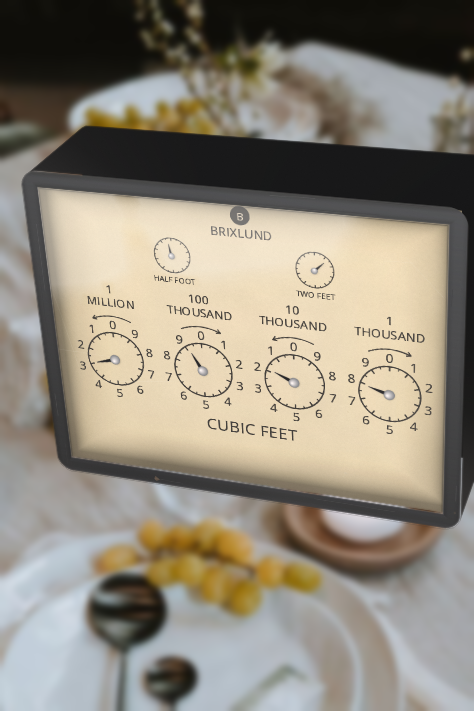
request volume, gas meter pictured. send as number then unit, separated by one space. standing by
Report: 291800 ft³
